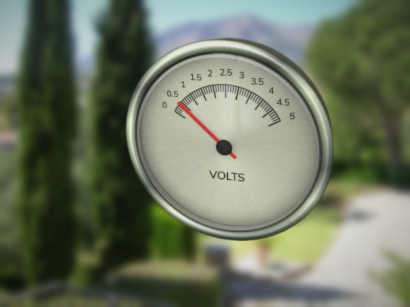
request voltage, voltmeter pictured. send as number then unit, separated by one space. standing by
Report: 0.5 V
